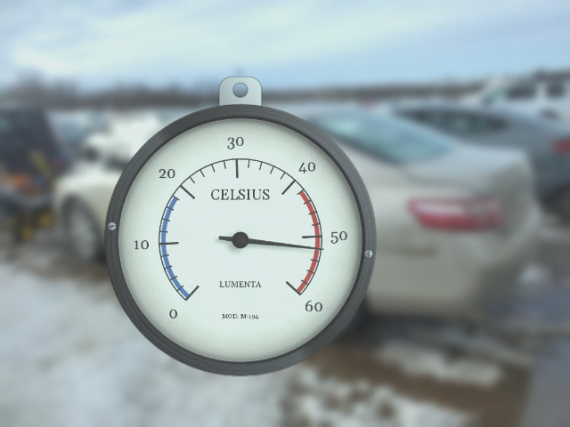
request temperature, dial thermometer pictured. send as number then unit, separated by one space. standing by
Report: 52 °C
